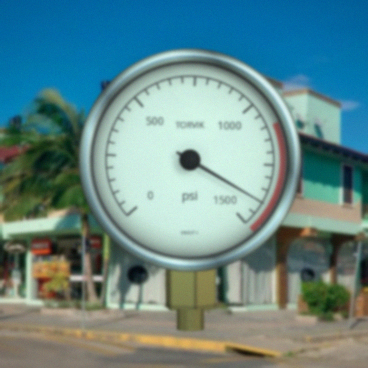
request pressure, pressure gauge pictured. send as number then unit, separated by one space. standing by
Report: 1400 psi
